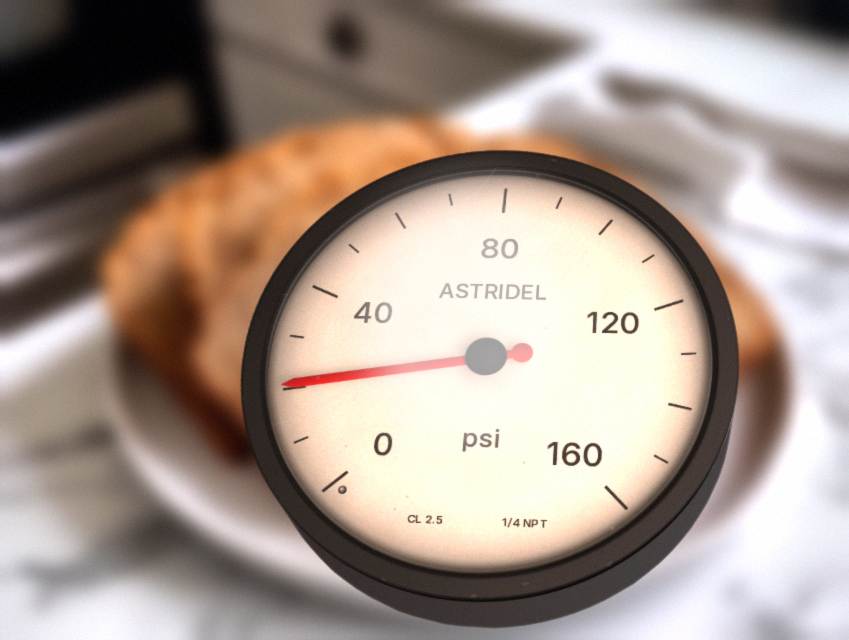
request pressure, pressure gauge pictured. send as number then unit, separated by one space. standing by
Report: 20 psi
